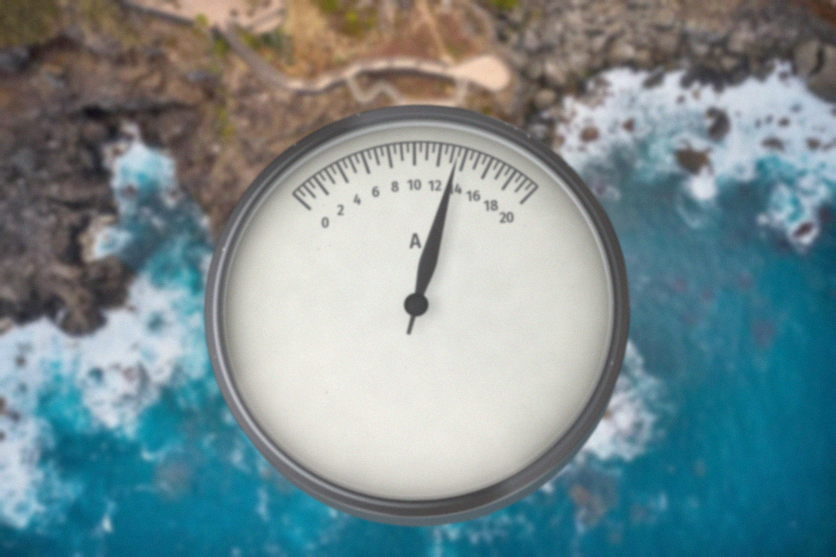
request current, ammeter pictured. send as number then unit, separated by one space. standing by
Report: 13.5 A
